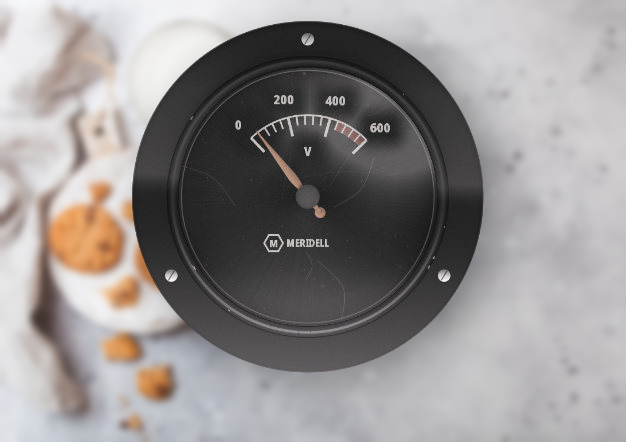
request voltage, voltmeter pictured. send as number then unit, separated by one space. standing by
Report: 40 V
